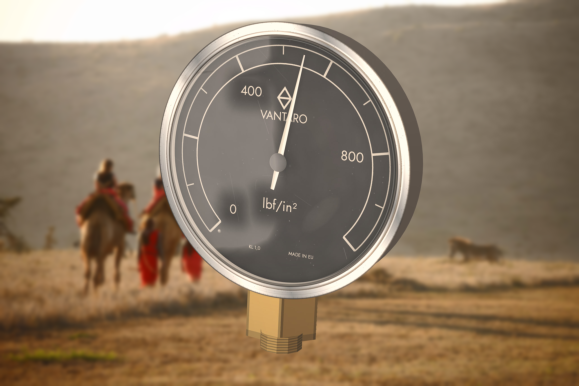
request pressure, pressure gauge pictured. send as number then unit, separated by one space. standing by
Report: 550 psi
